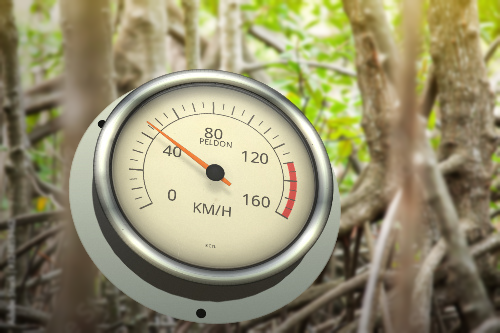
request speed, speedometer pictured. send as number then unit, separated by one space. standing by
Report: 45 km/h
